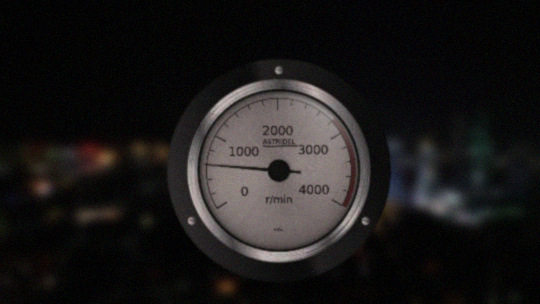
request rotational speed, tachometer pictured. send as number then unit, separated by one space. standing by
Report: 600 rpm
